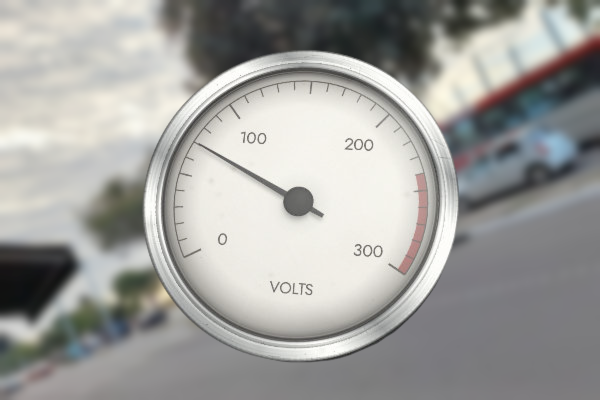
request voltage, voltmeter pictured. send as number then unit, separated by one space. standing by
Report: 70 V
